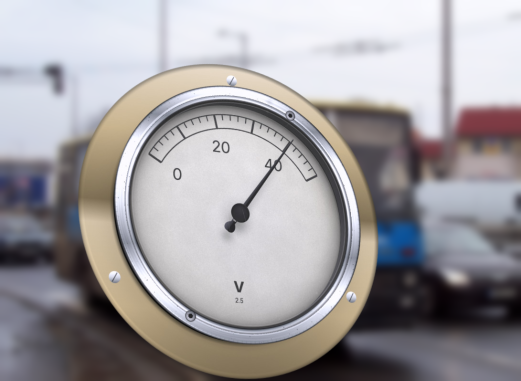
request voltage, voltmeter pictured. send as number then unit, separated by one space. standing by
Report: 40 V
